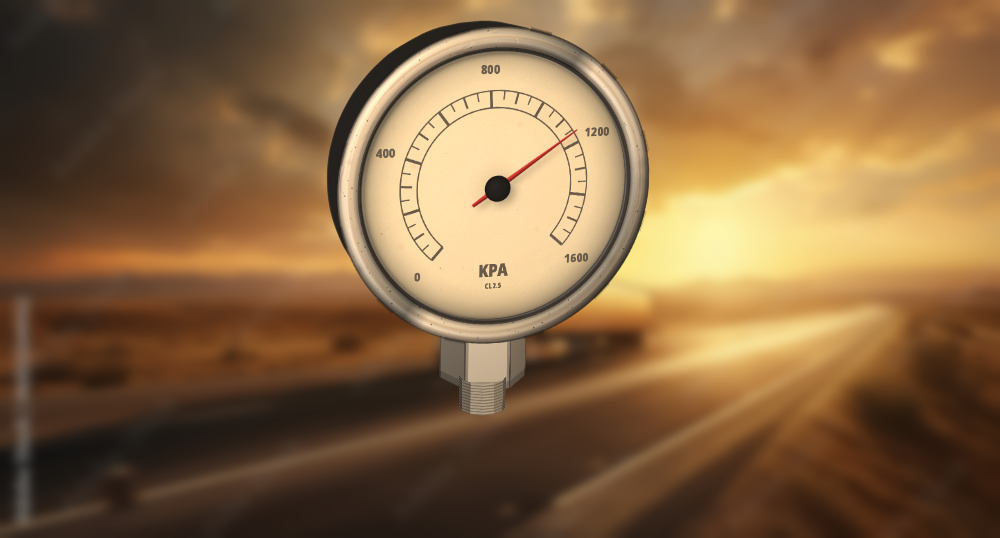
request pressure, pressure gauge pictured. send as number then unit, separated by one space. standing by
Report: 1150 kPa
